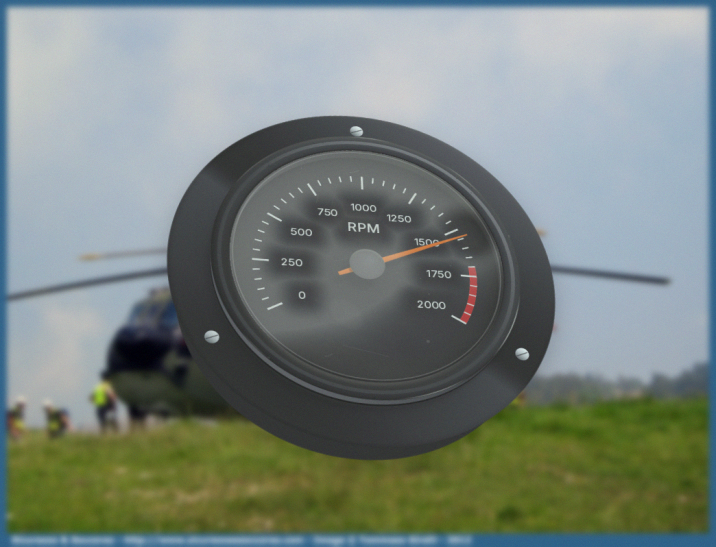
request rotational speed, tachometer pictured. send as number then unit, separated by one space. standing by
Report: 1550 rpm
